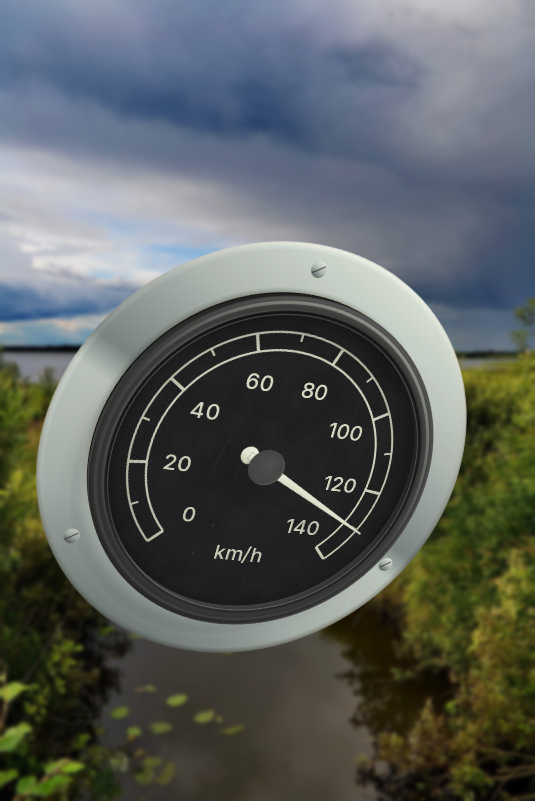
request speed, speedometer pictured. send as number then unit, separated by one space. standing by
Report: 130 km/h
